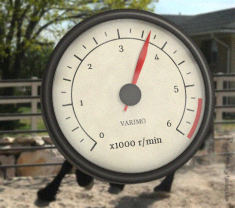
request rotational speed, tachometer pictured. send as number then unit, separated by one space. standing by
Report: 3625 rpm
